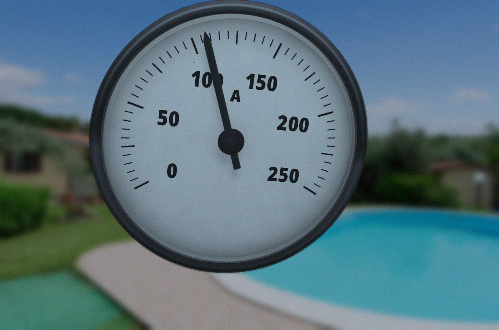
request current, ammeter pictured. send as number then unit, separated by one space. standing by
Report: 107.5 A
